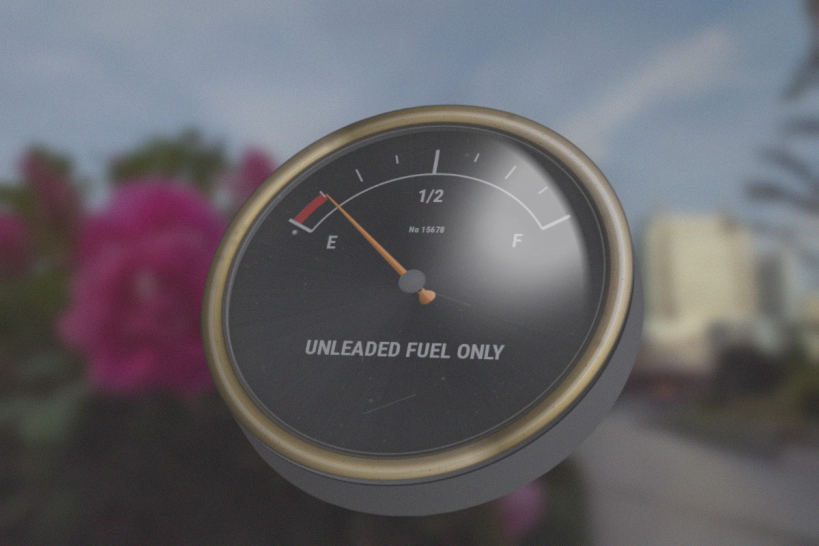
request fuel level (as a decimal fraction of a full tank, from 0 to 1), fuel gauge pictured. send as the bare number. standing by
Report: 0.125
